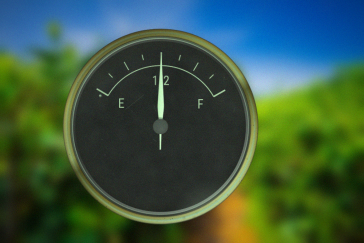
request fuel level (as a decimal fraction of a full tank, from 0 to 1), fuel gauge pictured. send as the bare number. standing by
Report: 0.5
